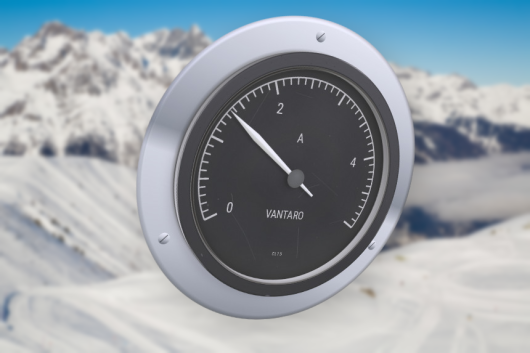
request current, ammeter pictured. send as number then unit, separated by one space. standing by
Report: 1.35 A
